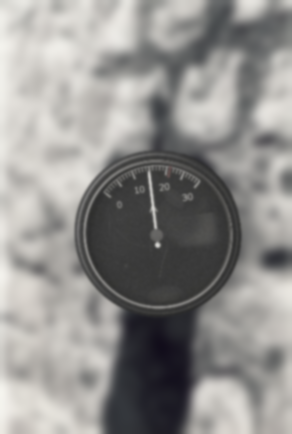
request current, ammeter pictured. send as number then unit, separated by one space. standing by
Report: 15 A
